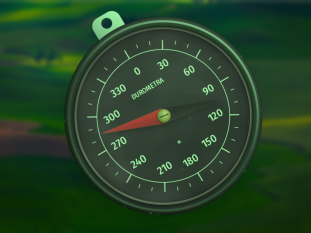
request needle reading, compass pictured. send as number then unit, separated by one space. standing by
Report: 285 °
